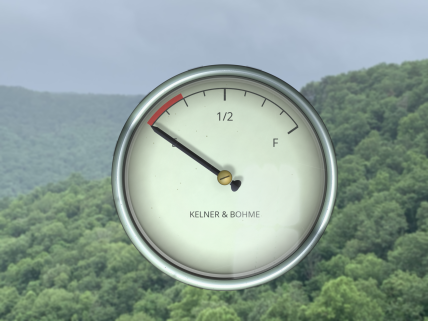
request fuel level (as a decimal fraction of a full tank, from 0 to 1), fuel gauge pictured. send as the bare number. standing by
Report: 0
